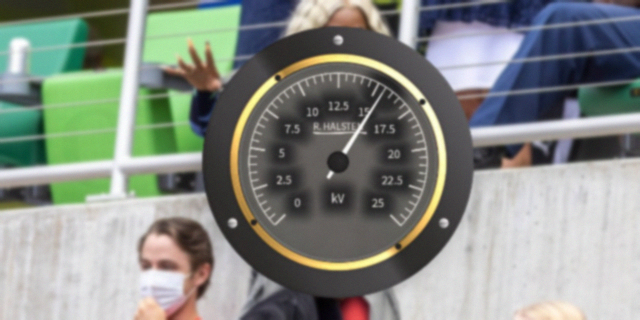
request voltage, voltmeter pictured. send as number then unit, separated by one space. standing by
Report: 15.5 kV
